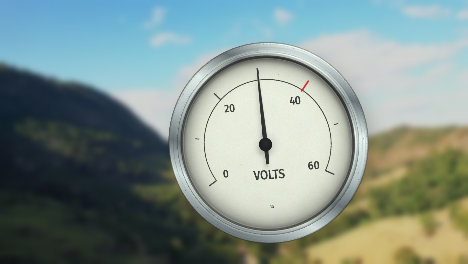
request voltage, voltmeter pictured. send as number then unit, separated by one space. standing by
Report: 30 V
